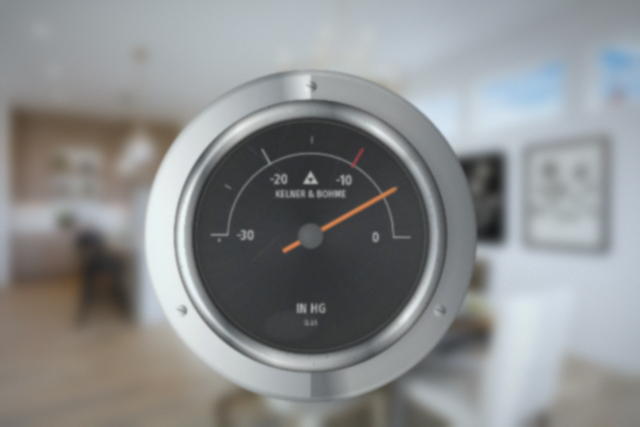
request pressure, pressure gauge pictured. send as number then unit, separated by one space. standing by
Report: -5 inHg
